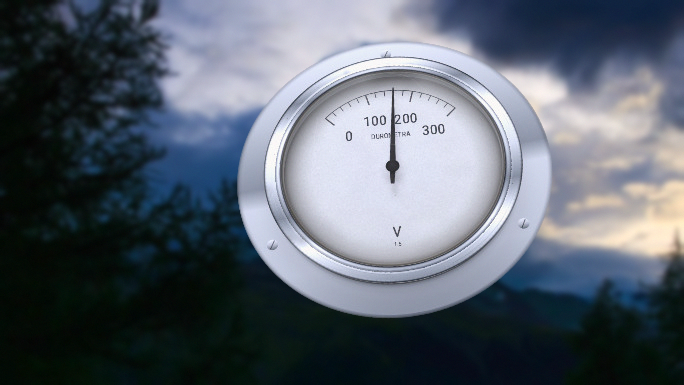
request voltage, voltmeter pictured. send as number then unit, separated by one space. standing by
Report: 160 V
